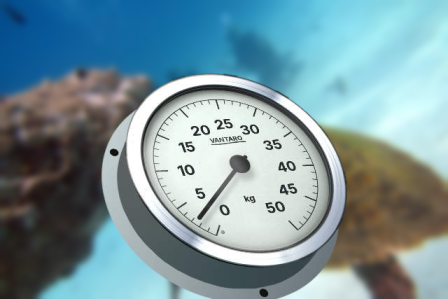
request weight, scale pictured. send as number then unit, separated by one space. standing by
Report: 2.5 kg
